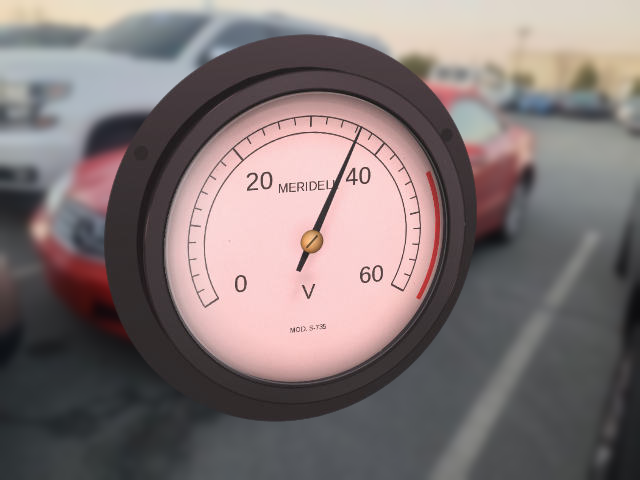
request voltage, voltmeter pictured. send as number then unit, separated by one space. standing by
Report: 36 V
